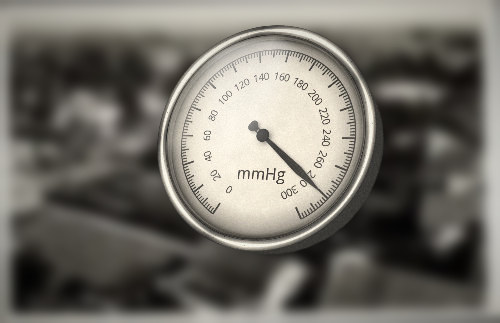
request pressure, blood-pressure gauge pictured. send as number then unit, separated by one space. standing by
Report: 280 mmHg
